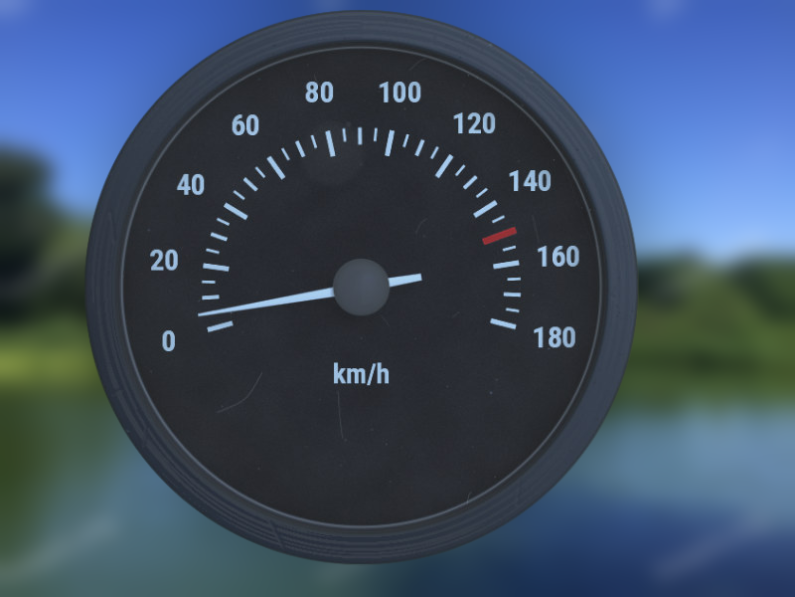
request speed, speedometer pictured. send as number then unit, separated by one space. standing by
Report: 5 km/h
